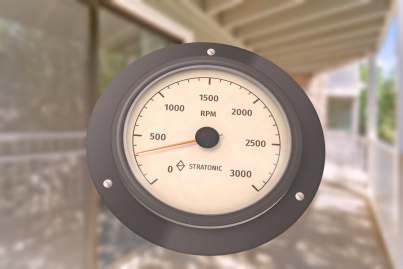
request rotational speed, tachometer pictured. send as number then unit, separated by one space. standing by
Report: 300 rpm
